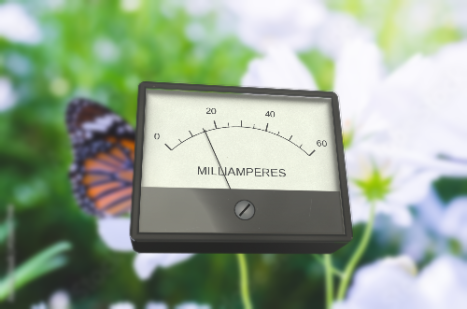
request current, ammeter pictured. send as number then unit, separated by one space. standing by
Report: 15 mA
